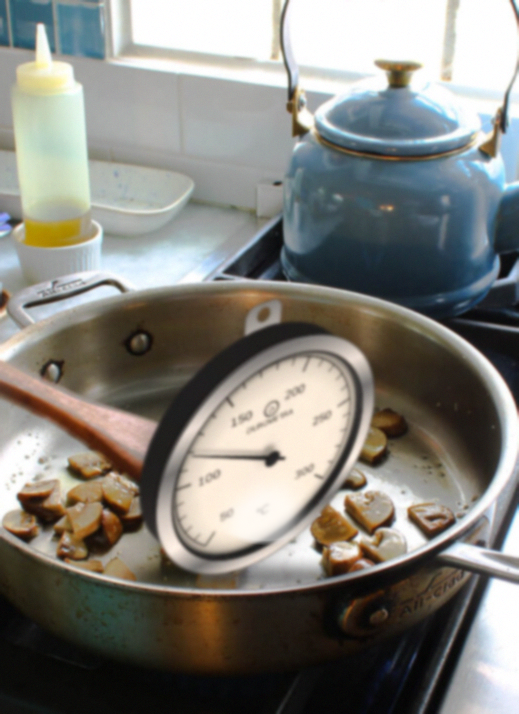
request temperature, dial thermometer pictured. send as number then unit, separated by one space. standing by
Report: 120 °C
